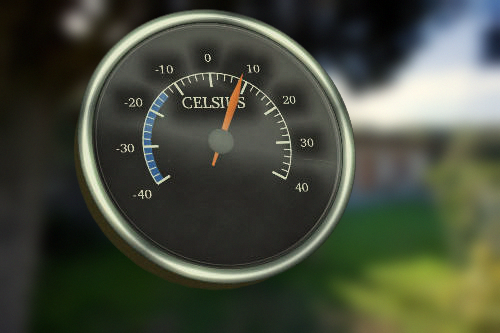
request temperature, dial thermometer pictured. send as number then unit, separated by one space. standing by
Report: 8 °C
